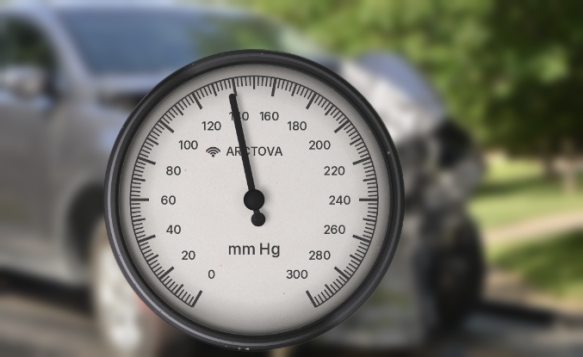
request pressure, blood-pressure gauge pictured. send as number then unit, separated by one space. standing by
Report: 138 mmHg
